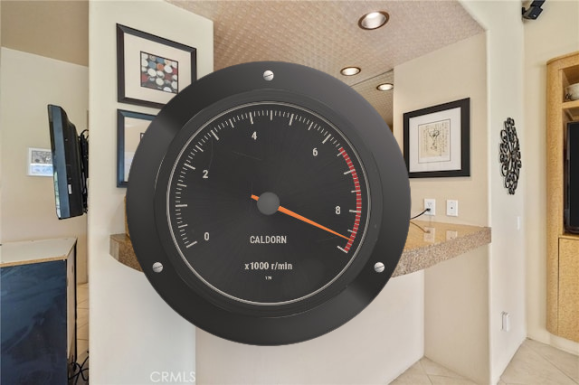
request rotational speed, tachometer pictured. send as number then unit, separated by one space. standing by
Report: 8700 rpm
